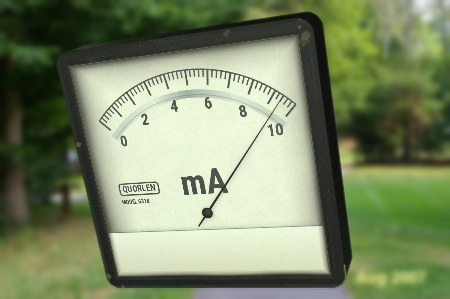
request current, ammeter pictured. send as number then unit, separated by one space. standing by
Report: 9.4 mA
